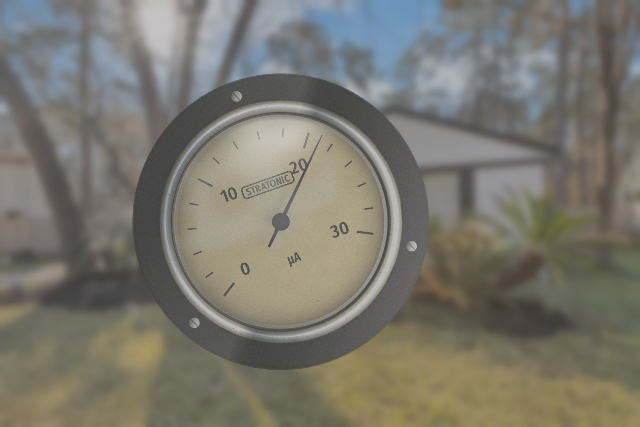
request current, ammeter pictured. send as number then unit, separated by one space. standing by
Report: 21 µA
